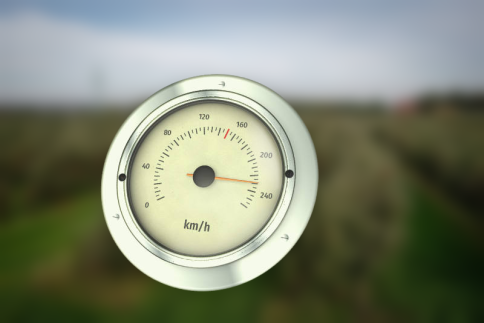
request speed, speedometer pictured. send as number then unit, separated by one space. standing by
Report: 230 km/h
